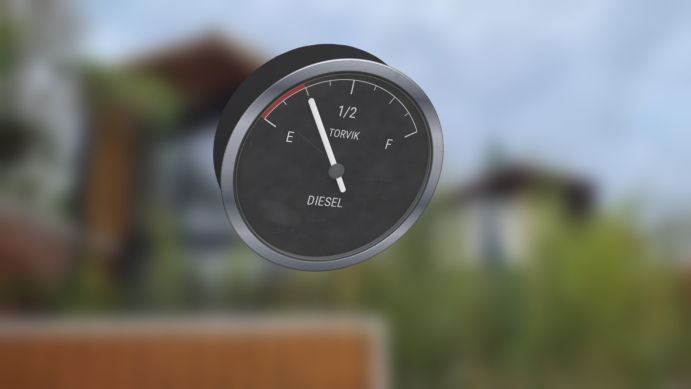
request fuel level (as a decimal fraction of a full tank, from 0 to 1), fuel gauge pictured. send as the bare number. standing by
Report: 0.25
